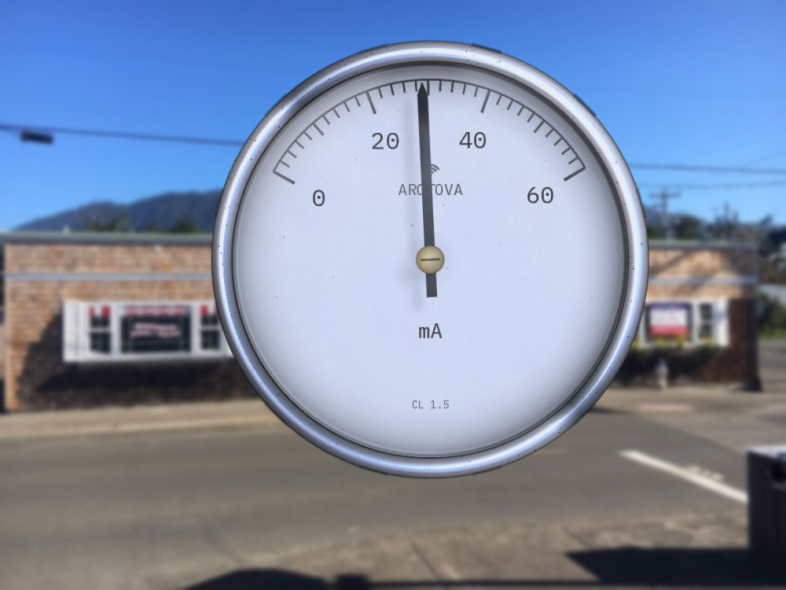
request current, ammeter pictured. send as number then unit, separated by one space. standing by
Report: 29 mA
